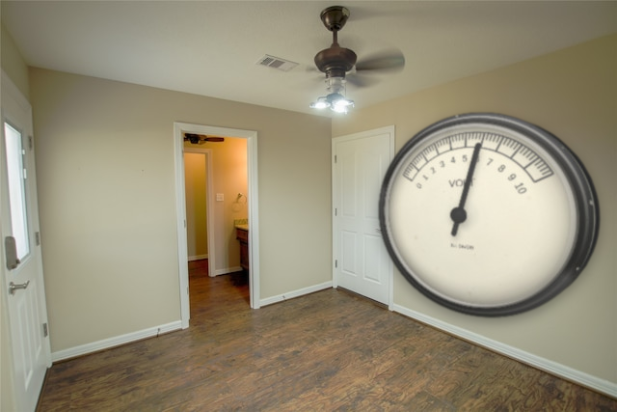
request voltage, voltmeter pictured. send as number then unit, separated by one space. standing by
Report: 6 V
